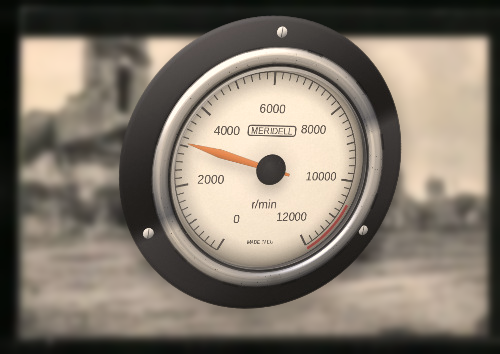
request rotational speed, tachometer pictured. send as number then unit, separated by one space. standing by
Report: 3100 rpm
